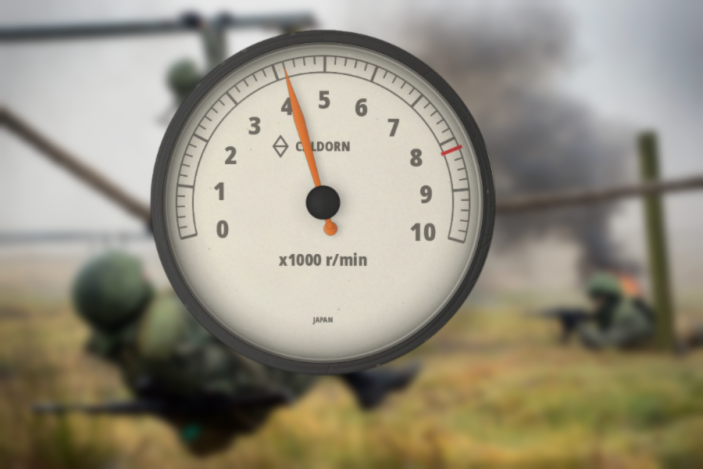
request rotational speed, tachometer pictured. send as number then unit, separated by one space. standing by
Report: 4200 rpm
